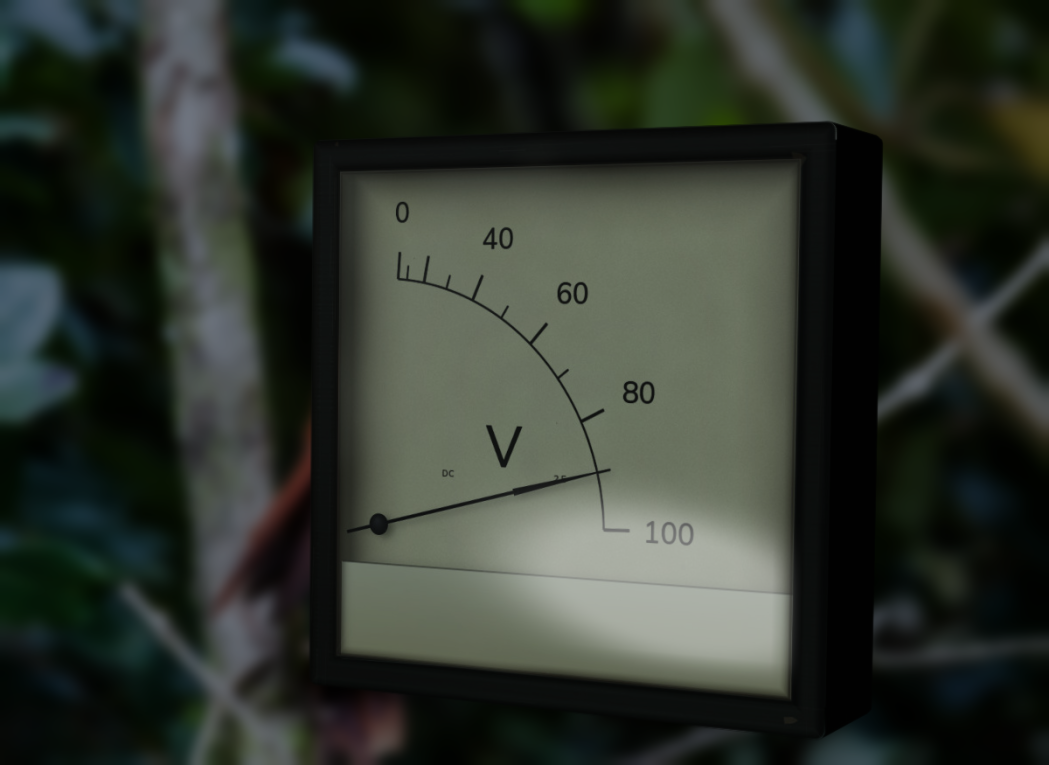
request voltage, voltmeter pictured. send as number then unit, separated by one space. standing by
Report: 90 V
